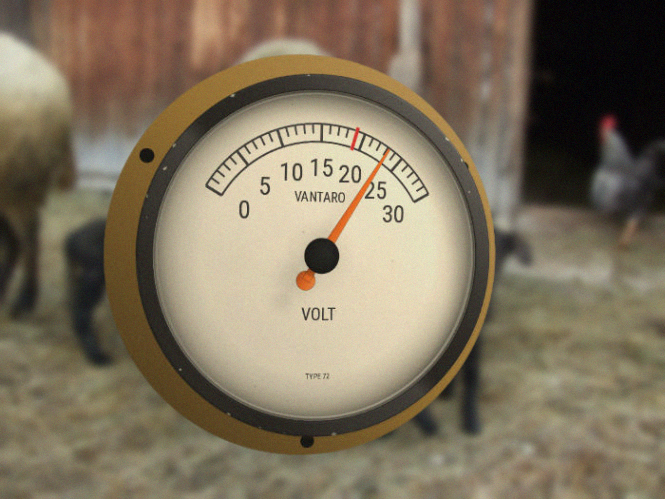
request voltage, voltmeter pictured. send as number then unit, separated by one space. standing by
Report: 23 V
